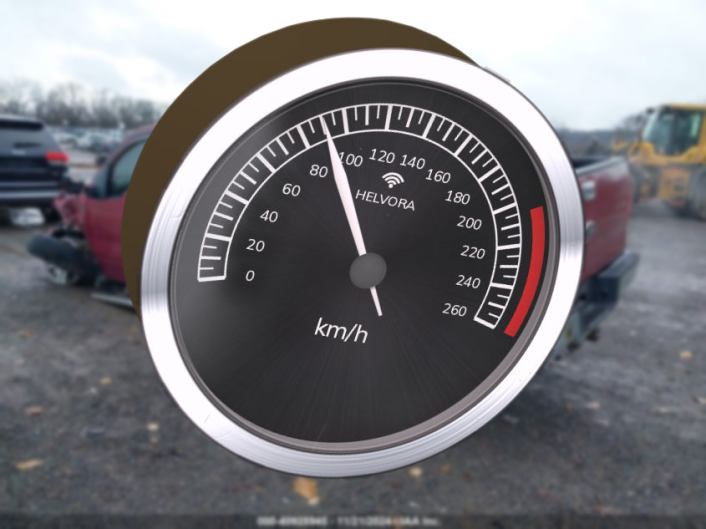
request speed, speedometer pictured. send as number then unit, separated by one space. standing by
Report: 90 km/h
